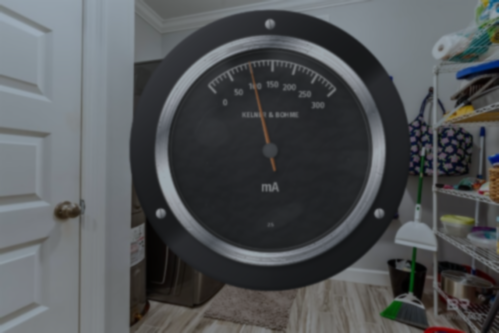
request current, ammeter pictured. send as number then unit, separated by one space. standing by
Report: 100 mA
